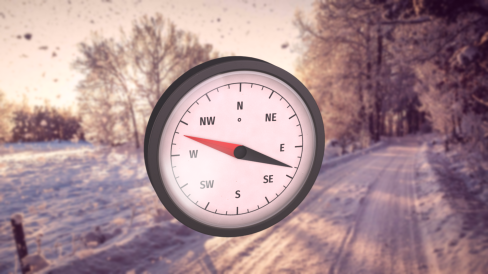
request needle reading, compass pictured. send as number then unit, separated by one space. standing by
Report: 290 °
